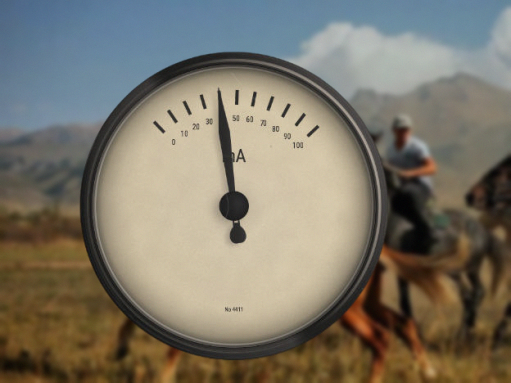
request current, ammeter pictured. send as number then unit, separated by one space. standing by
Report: 40 mA
